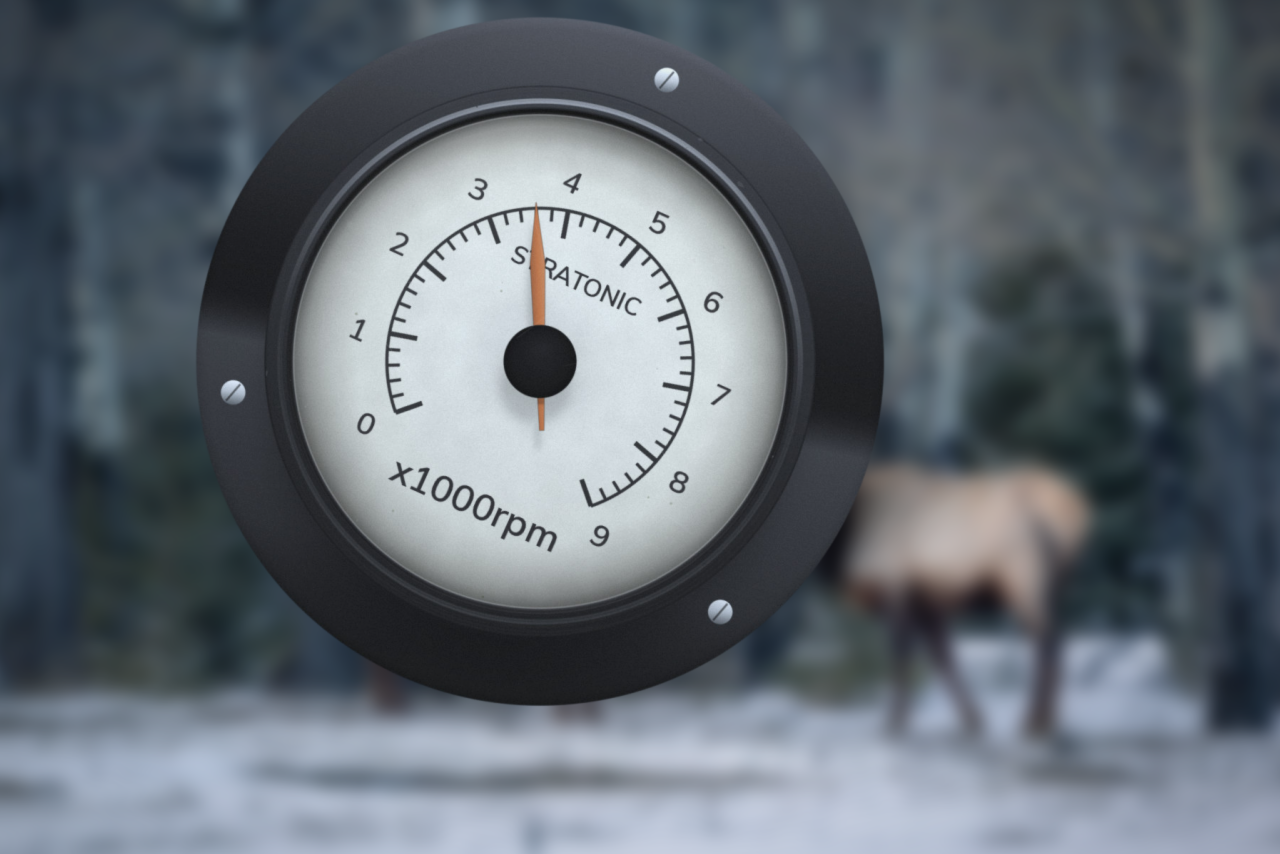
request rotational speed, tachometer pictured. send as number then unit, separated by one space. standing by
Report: 3600 rpm
